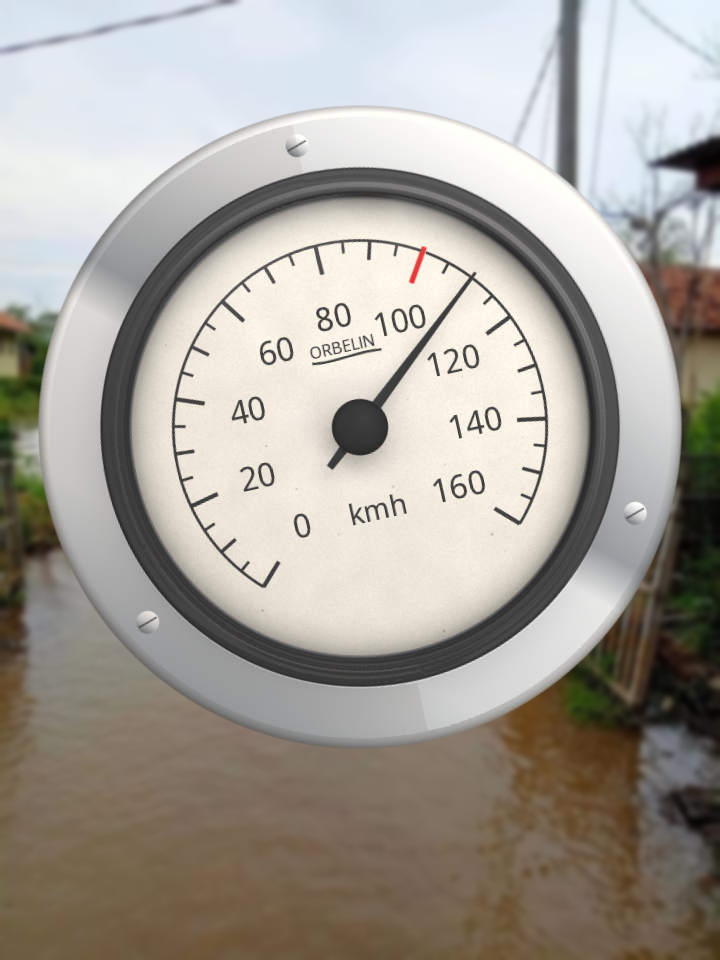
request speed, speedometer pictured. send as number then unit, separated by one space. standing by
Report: 110 km/h
